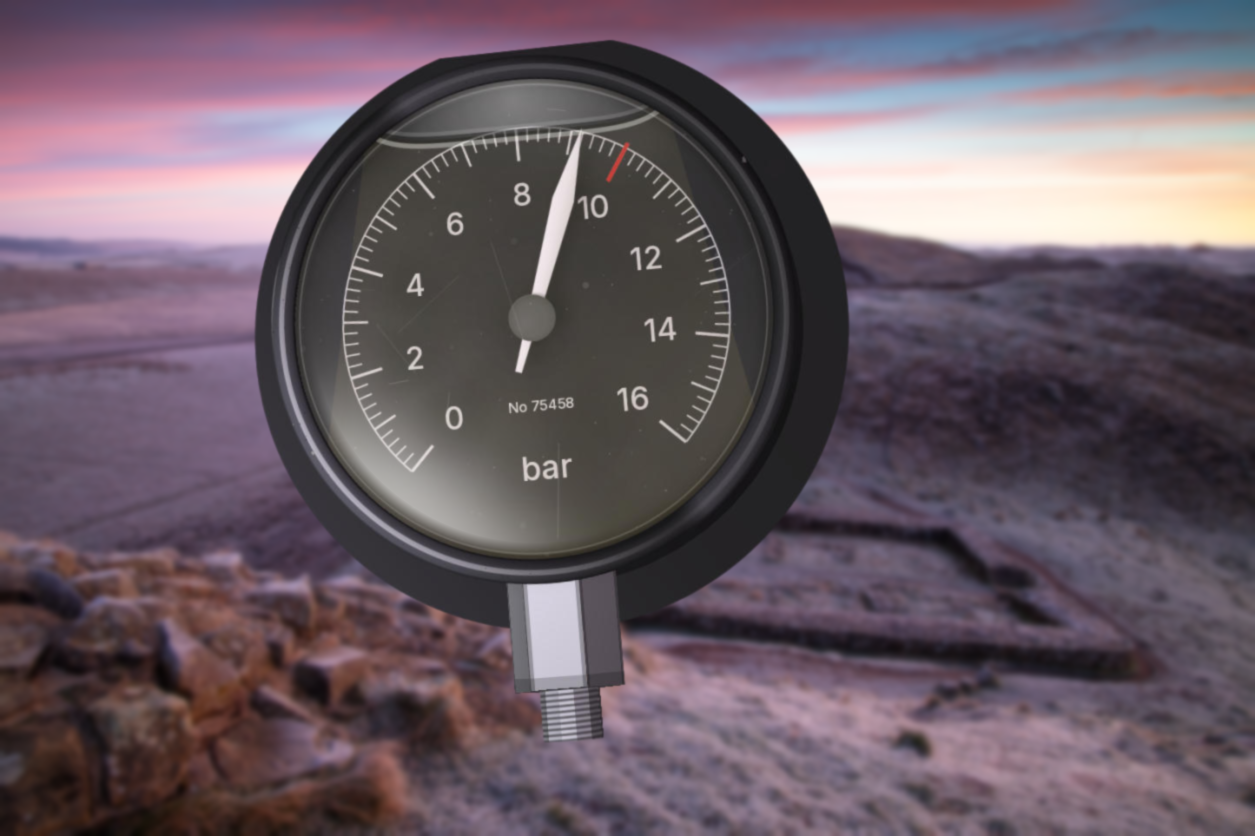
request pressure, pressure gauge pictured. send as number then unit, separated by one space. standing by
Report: 9.2 bar
